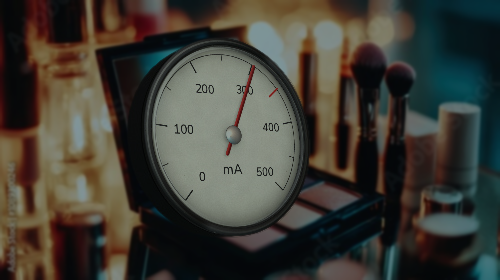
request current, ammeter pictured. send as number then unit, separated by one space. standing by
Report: 300 mA
